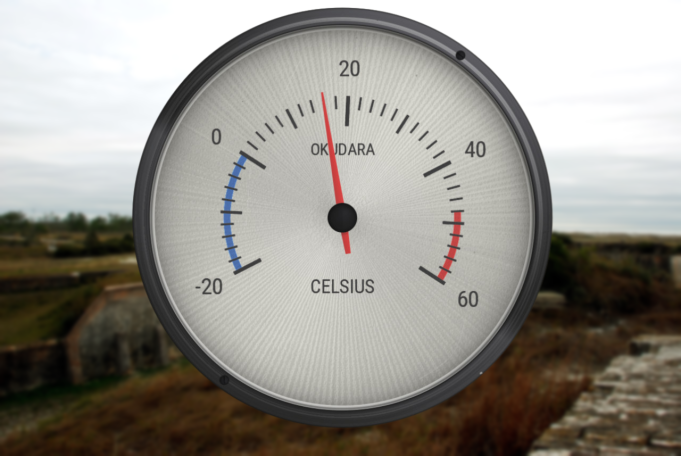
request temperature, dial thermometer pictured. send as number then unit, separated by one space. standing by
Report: 16 °C
